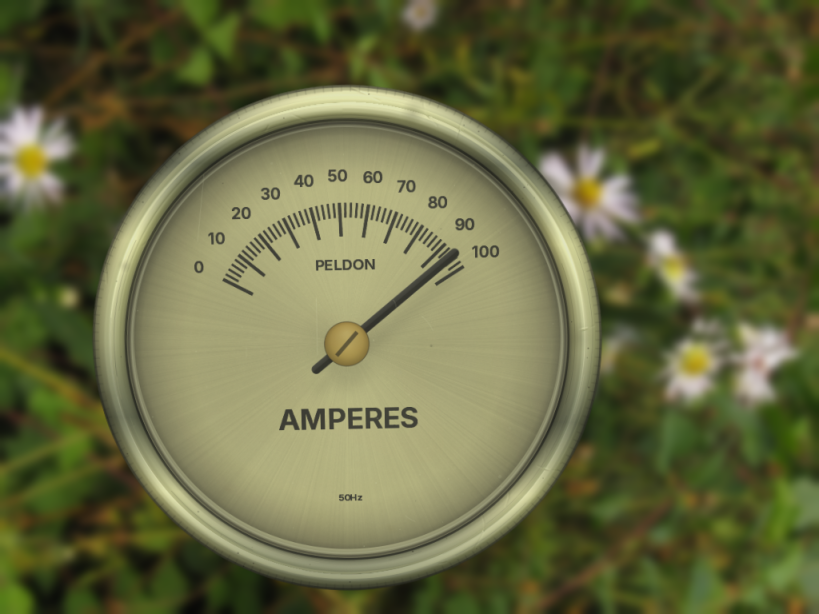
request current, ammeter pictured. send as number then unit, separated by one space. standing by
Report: 94 A
